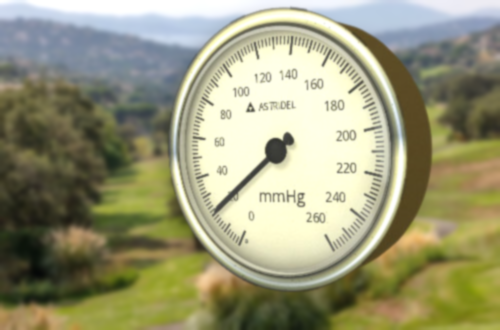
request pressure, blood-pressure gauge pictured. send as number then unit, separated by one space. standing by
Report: 20 mmHg
